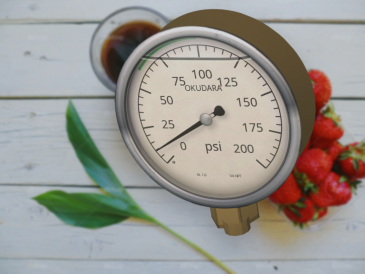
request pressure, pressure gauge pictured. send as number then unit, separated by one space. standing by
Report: 10 psi
